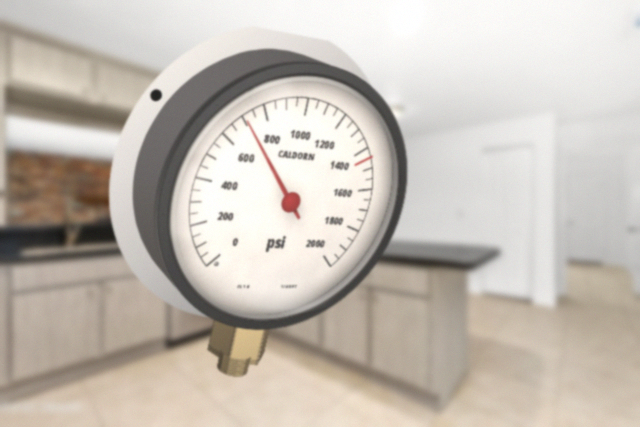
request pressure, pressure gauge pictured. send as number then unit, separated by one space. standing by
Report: 700 psi
